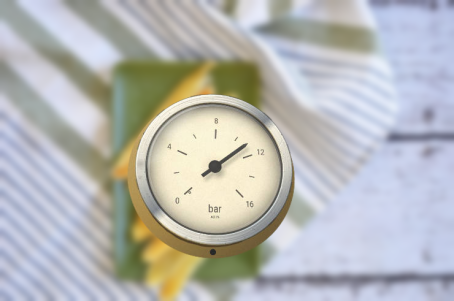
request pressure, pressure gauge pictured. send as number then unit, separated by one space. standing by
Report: 11 bar
